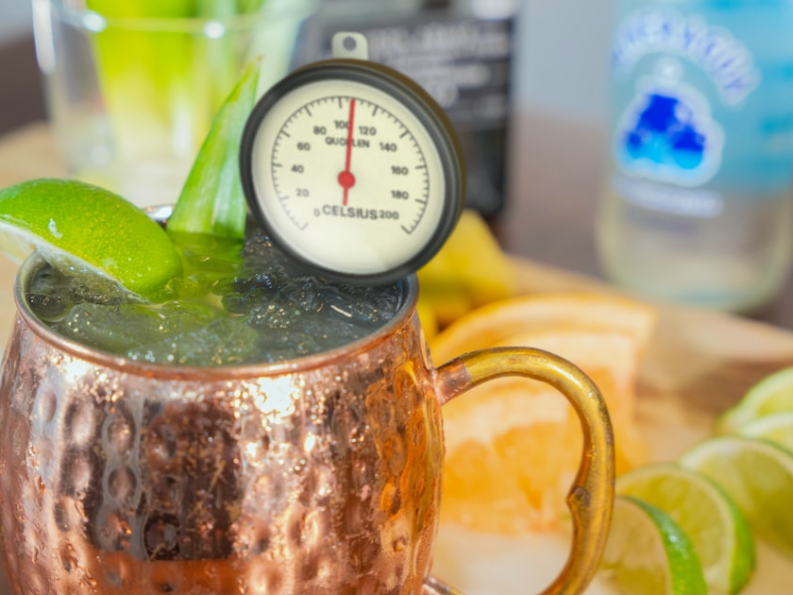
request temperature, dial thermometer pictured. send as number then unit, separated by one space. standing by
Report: 108 °C
